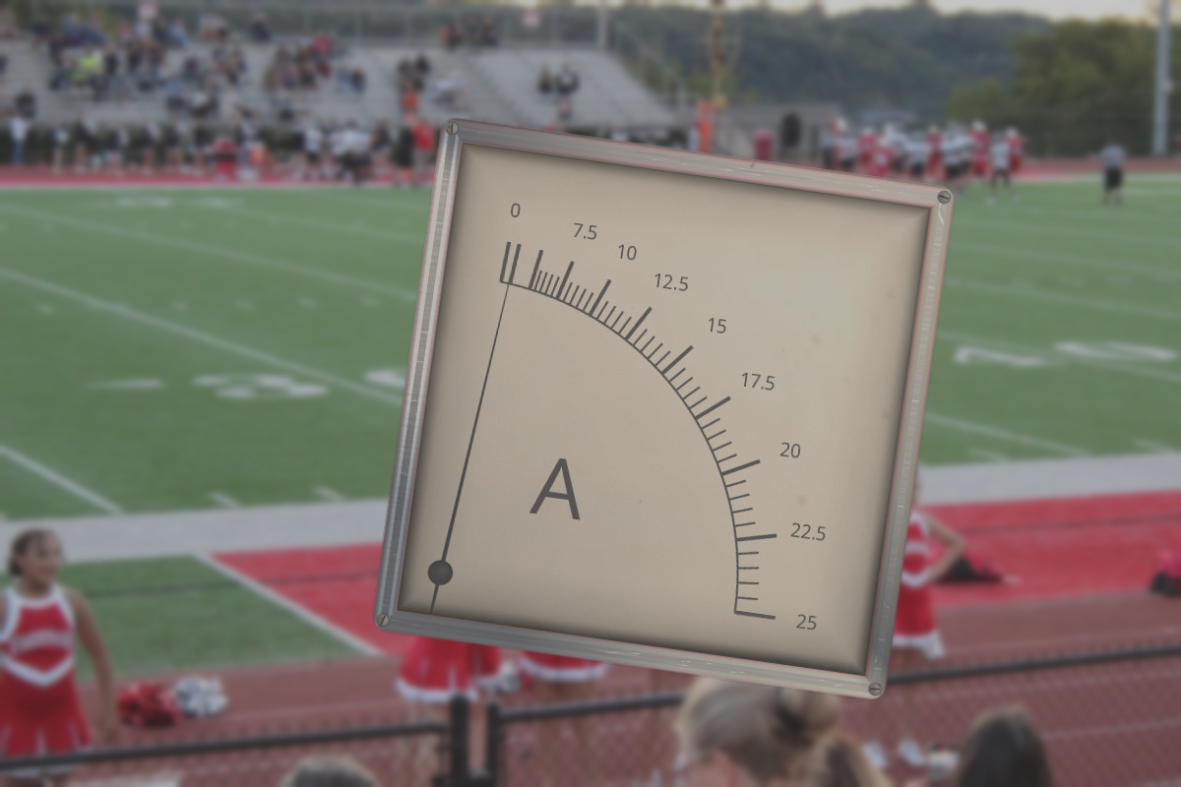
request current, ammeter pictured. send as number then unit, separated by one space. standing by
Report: 2.5 A
